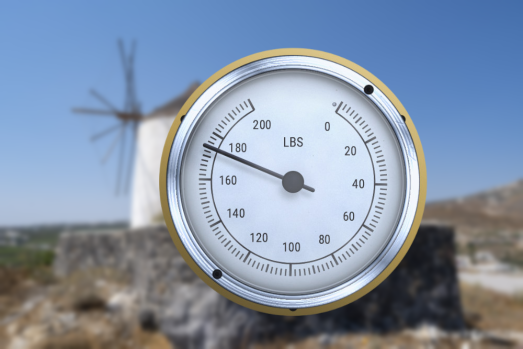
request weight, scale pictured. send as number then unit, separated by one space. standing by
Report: 174 lb
